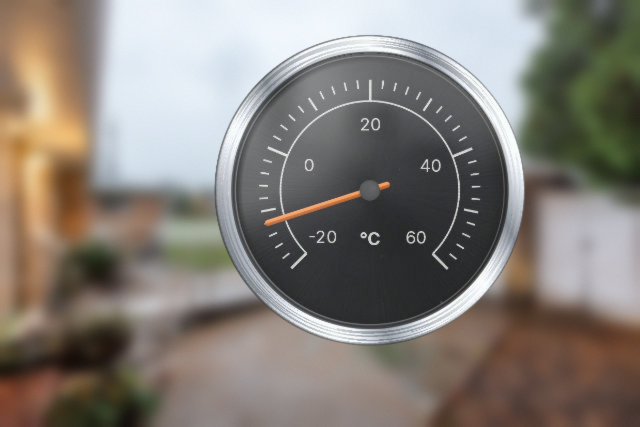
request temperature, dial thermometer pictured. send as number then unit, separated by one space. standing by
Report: -12 °C
